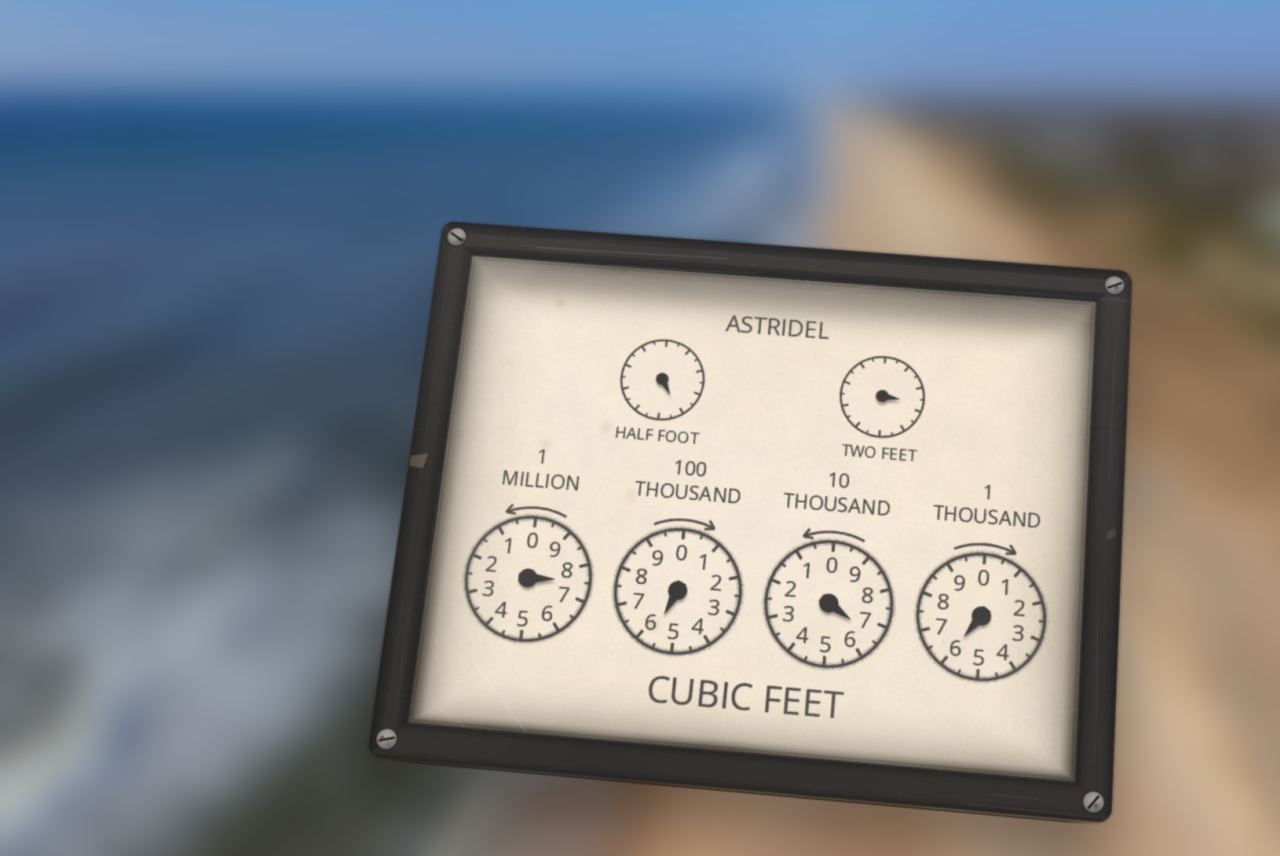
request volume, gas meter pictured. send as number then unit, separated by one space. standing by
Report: 756600 ft³
